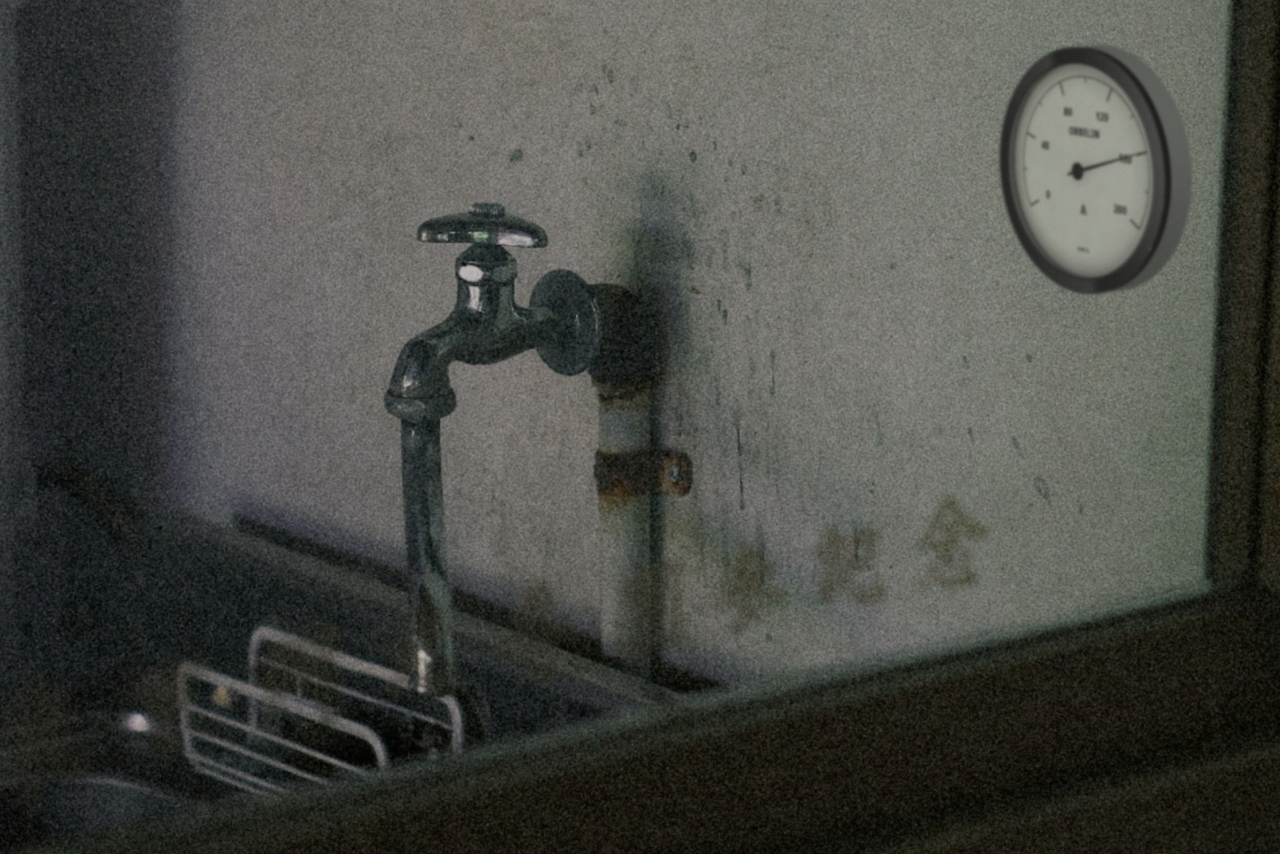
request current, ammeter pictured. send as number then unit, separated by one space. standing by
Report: 160 A
